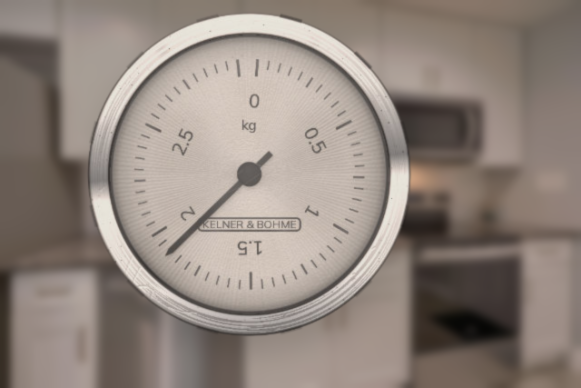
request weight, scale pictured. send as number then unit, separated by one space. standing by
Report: 1.9 kg
